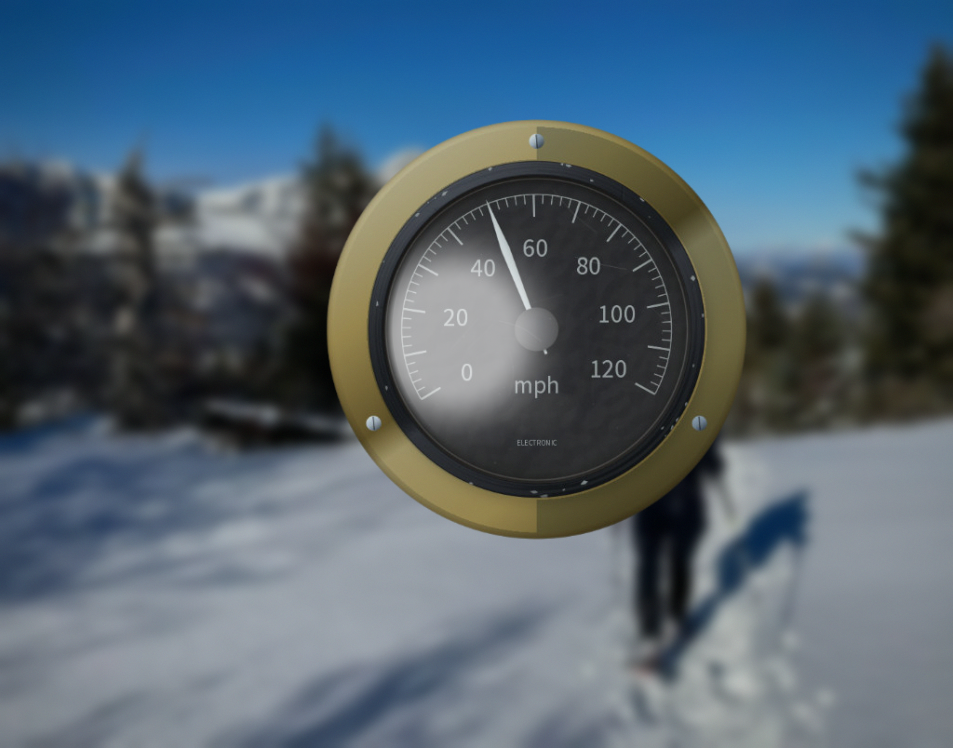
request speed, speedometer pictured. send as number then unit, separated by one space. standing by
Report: 50 mph
